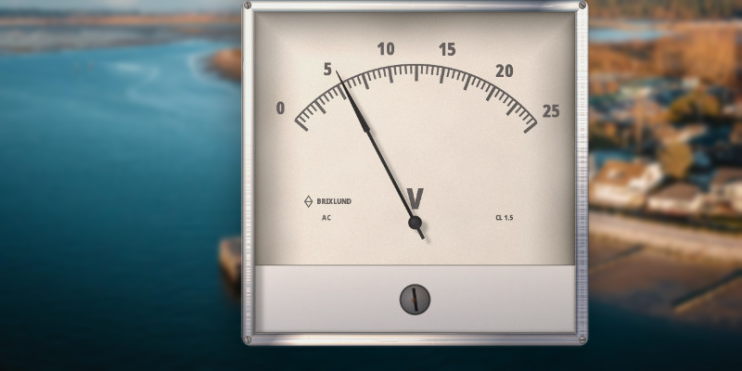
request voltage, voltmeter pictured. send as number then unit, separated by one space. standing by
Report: 5.5 V
